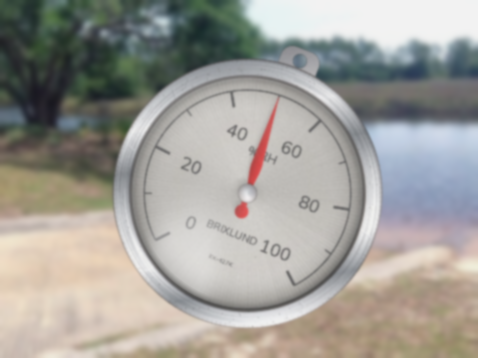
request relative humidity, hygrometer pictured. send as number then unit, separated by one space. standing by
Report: 50 %
